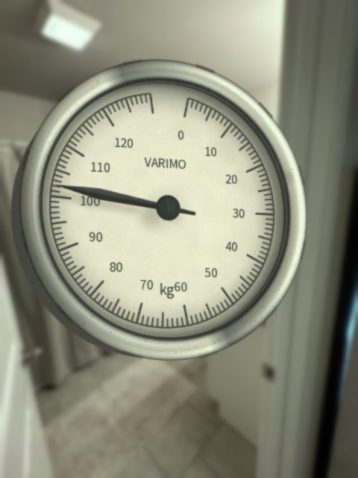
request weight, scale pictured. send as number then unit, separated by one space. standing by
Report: 102 kg
